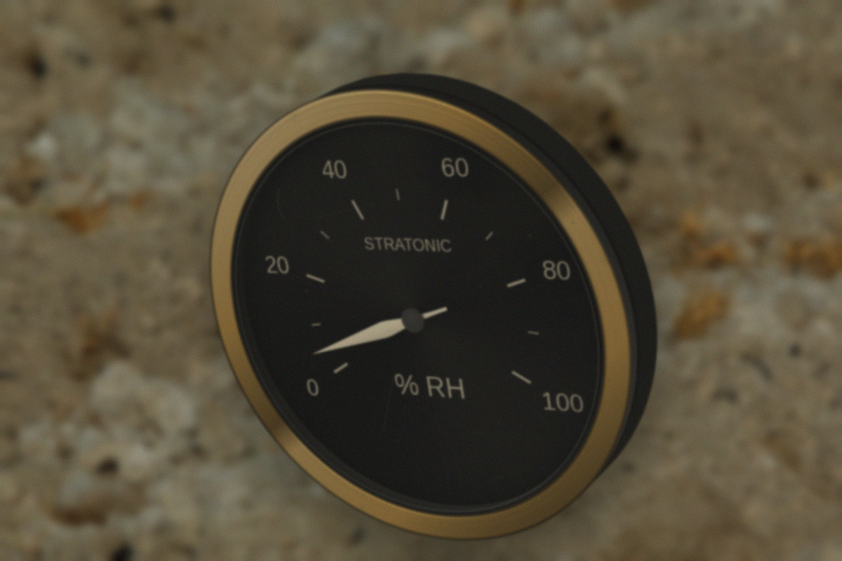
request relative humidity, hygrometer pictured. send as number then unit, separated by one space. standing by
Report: 5 %
